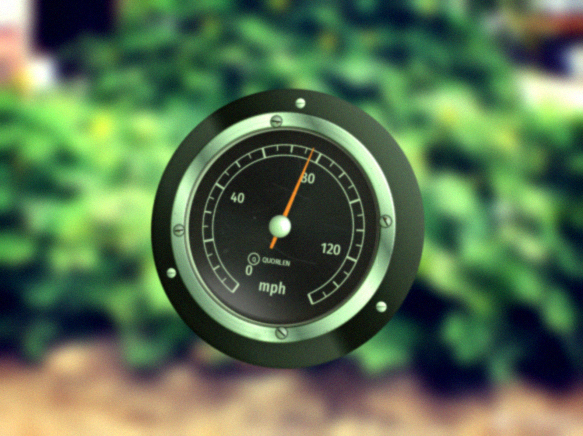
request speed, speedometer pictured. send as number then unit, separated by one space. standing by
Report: 77.5 mph
